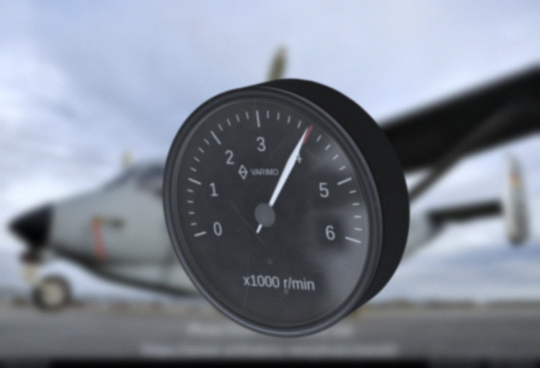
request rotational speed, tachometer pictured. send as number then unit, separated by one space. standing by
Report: 4000 rpm
